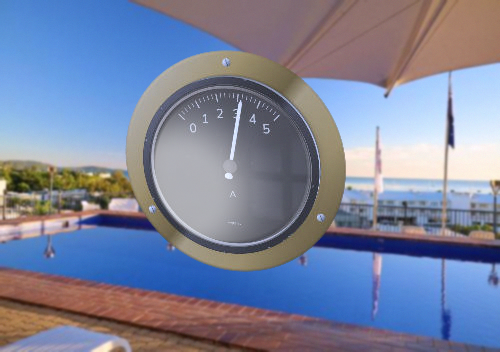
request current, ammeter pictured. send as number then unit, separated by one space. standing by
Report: 3.2 A
